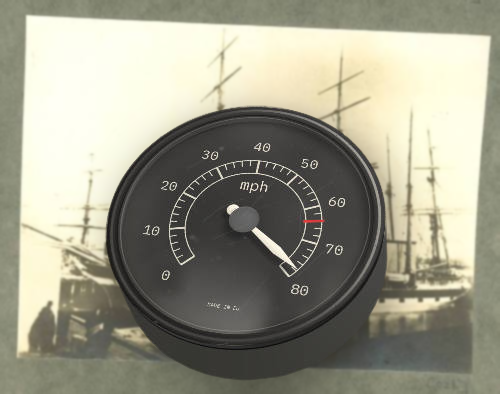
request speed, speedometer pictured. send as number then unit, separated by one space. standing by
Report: 78 mph
